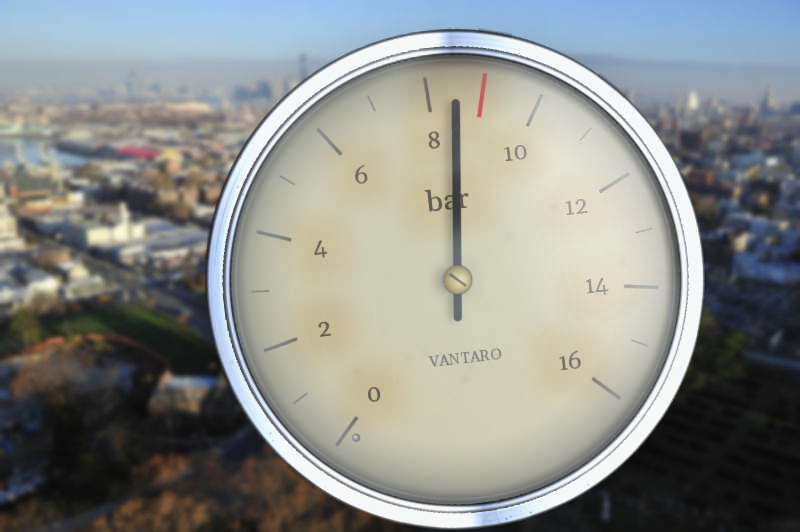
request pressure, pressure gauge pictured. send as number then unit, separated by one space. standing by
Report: 8.5 bar
